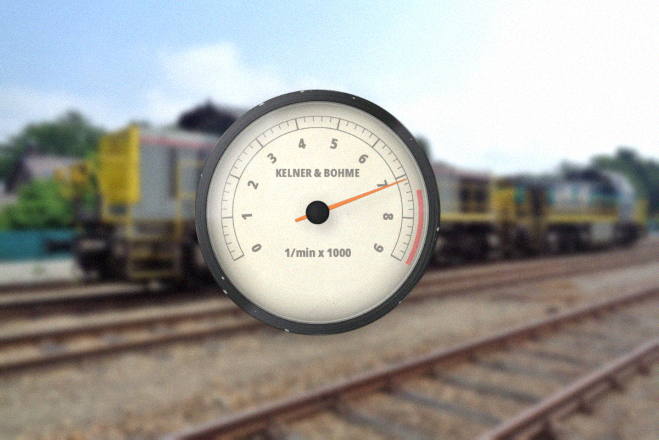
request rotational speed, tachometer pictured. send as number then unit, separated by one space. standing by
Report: 7100 rpm
